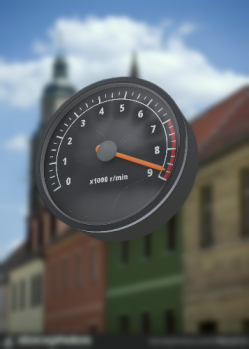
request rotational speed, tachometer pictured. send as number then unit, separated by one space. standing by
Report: 8750 rpm
